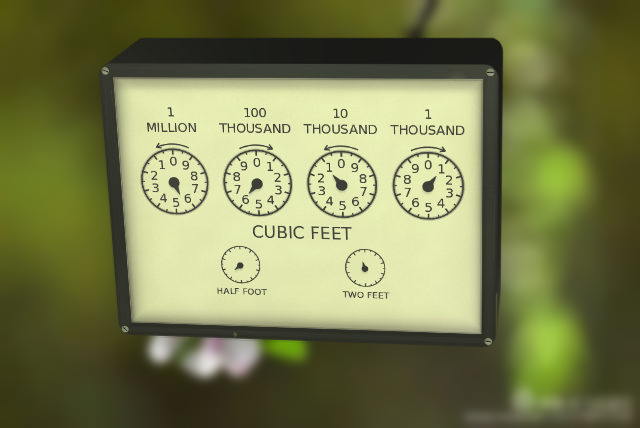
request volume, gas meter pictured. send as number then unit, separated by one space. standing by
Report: 561100 ft³
